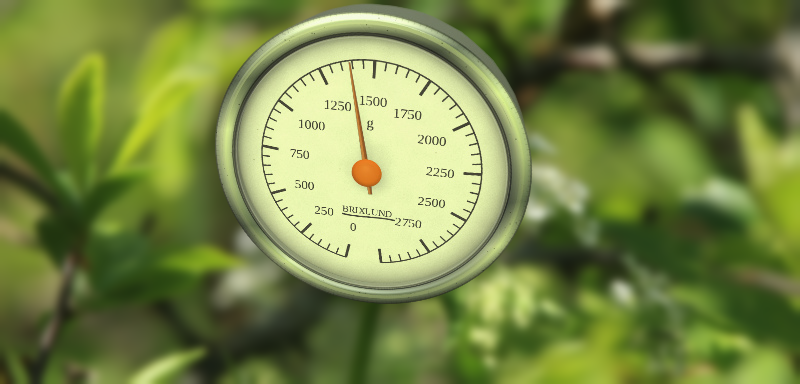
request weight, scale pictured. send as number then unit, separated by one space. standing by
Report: 1400 g
